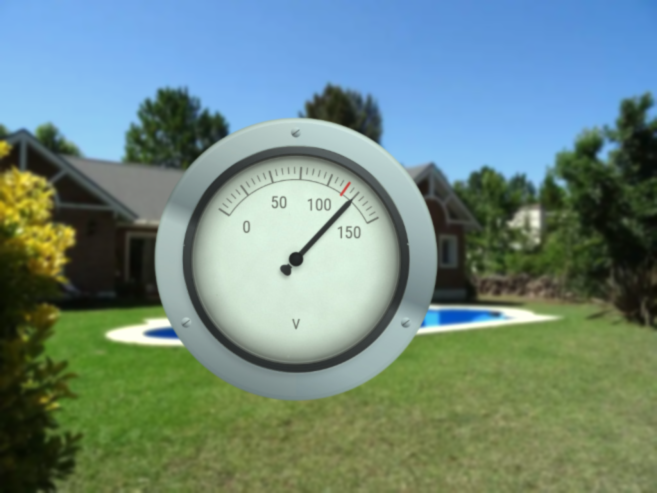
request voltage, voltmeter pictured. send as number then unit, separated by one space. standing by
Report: 125 V
